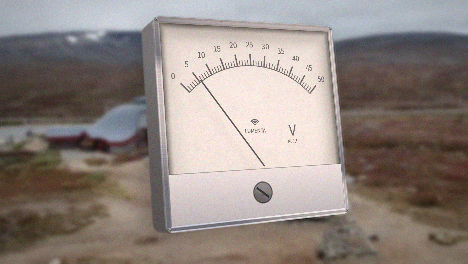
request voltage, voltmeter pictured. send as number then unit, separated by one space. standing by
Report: 5 V
